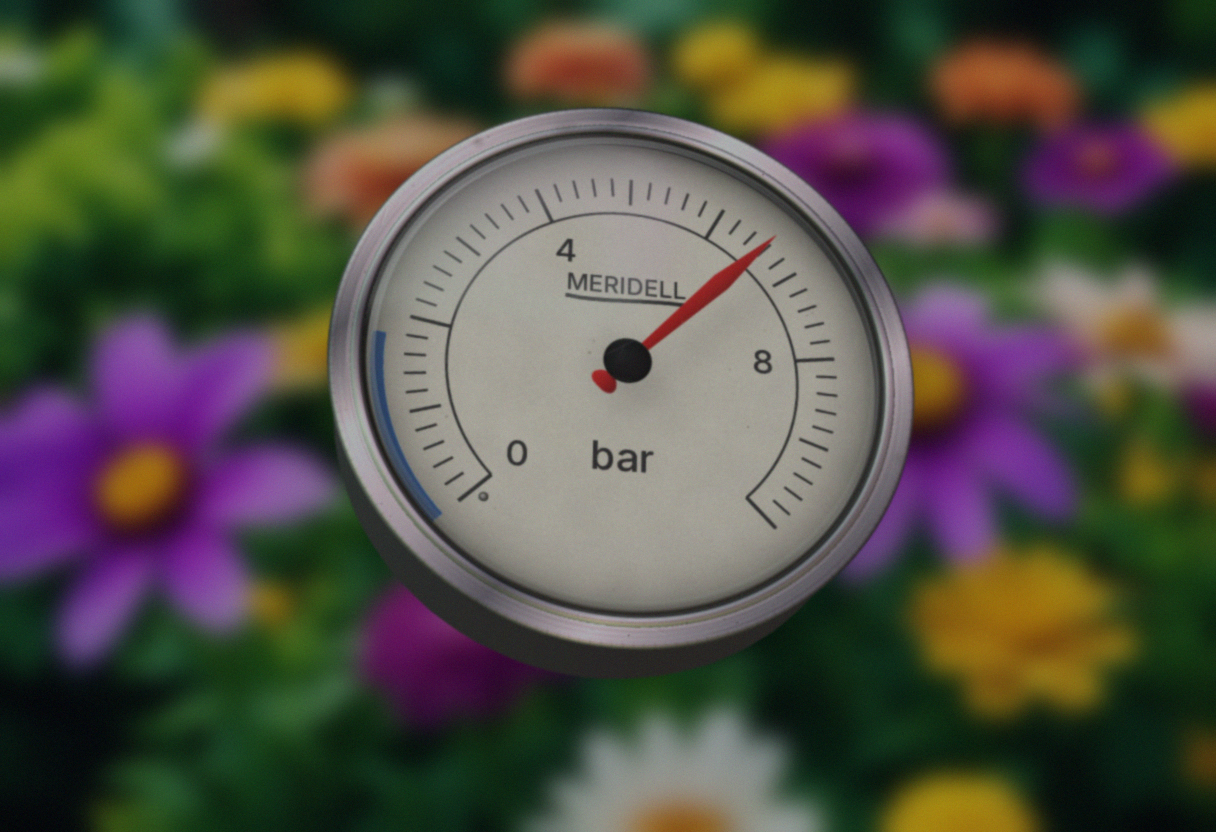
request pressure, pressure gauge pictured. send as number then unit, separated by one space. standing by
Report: 6.6 bar
